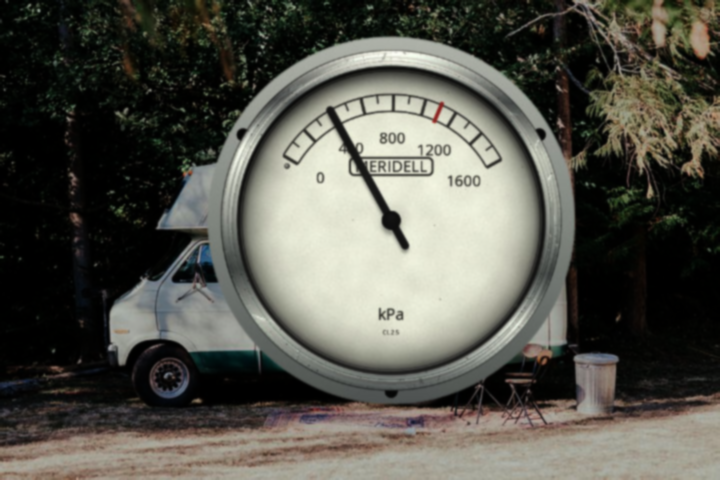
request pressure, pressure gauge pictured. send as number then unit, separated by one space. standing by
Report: 400 kPa
